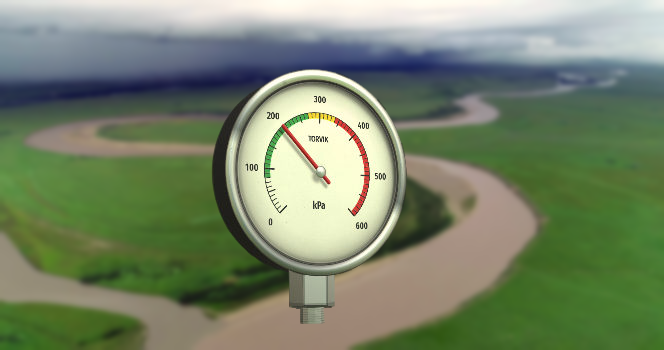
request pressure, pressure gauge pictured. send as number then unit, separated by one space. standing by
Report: 200 kPa
